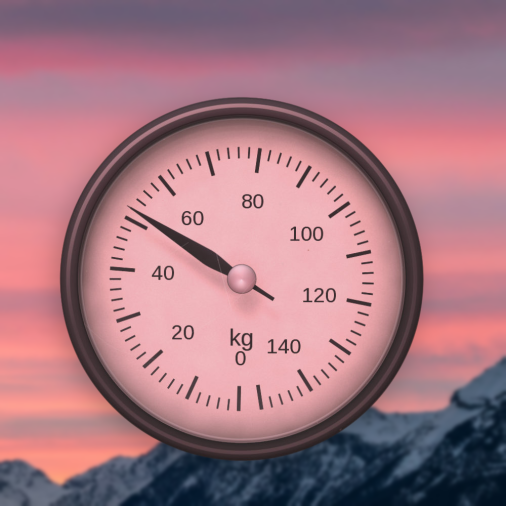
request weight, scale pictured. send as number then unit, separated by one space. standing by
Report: 52 kg
